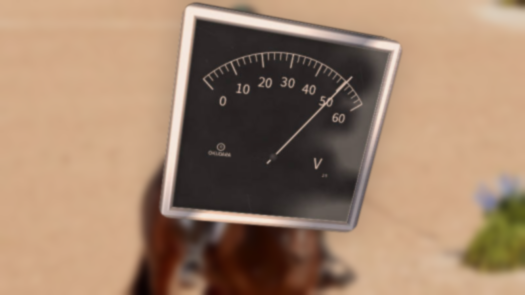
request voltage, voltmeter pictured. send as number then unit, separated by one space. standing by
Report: 50 V
